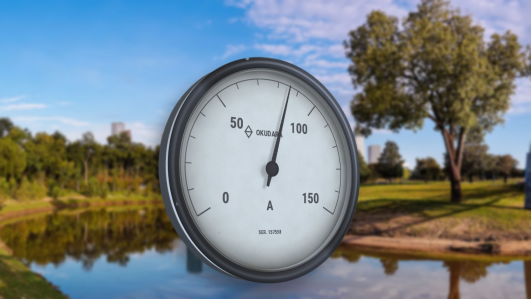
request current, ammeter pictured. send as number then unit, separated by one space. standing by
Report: 85 A
